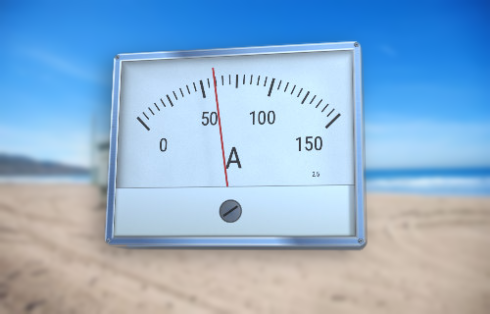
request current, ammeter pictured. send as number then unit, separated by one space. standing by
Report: 60 A
